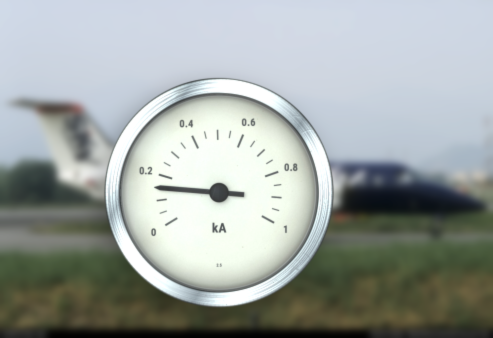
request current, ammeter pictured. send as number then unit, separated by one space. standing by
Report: 0.15 kA
